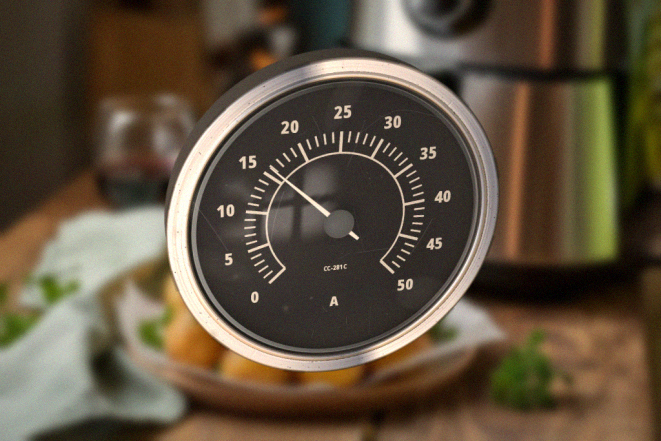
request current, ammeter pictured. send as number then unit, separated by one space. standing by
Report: 16 A
